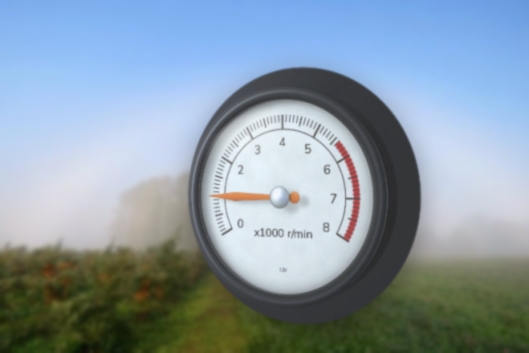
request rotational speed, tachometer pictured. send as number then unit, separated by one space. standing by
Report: 1000 rpm
